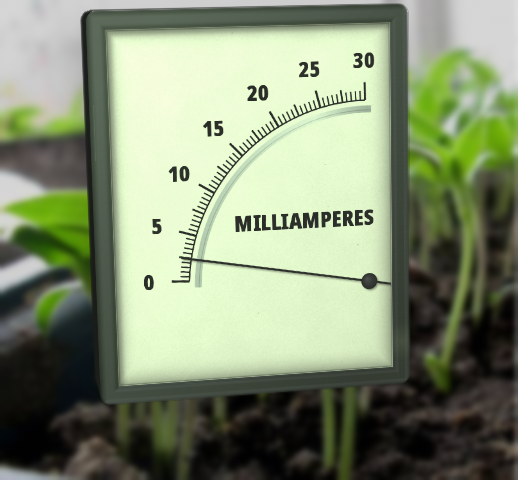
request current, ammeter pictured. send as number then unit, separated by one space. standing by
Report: 2.5 mA
